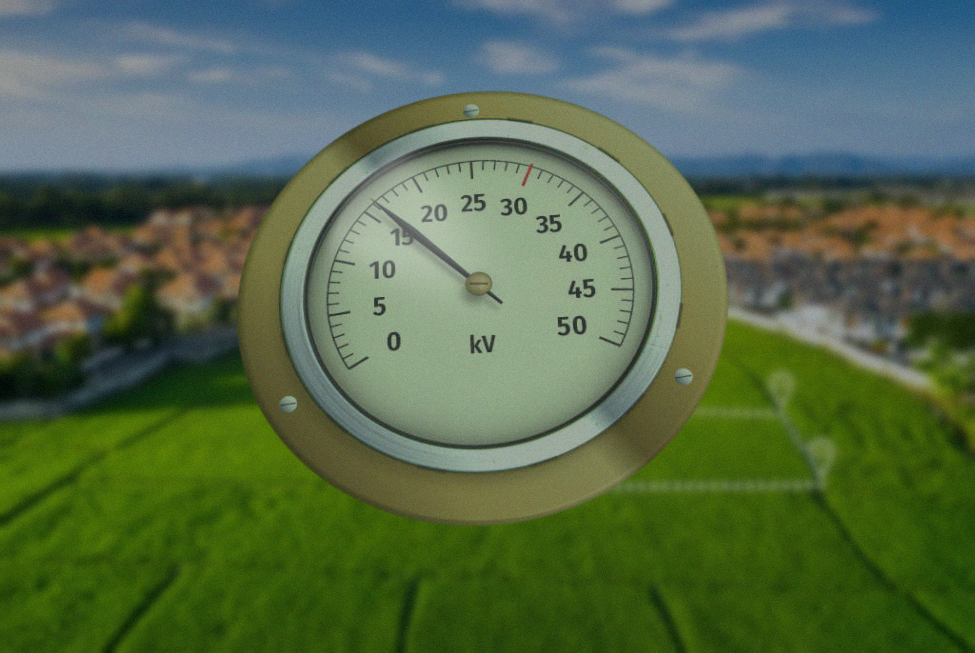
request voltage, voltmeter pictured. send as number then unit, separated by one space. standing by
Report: 16 kV
